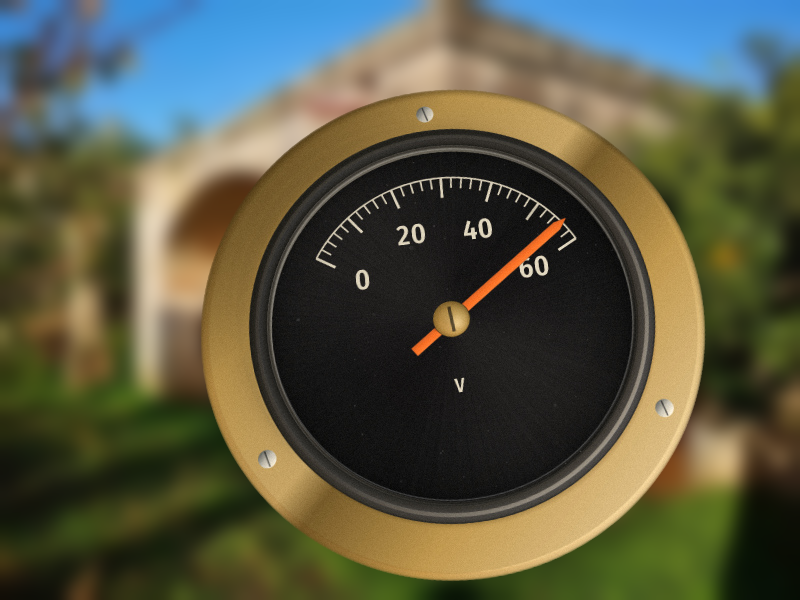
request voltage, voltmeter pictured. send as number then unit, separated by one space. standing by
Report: 56 V
